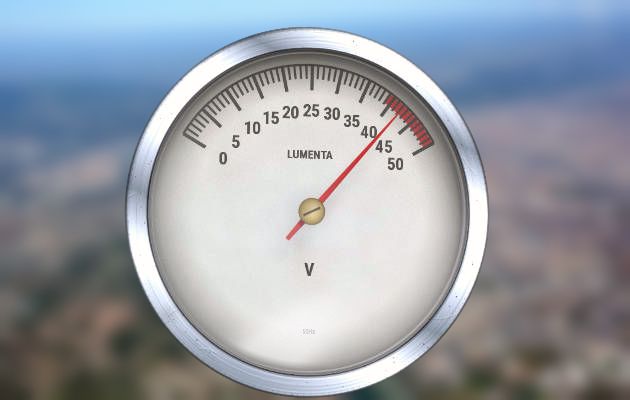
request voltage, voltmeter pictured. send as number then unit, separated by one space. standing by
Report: 42 V
